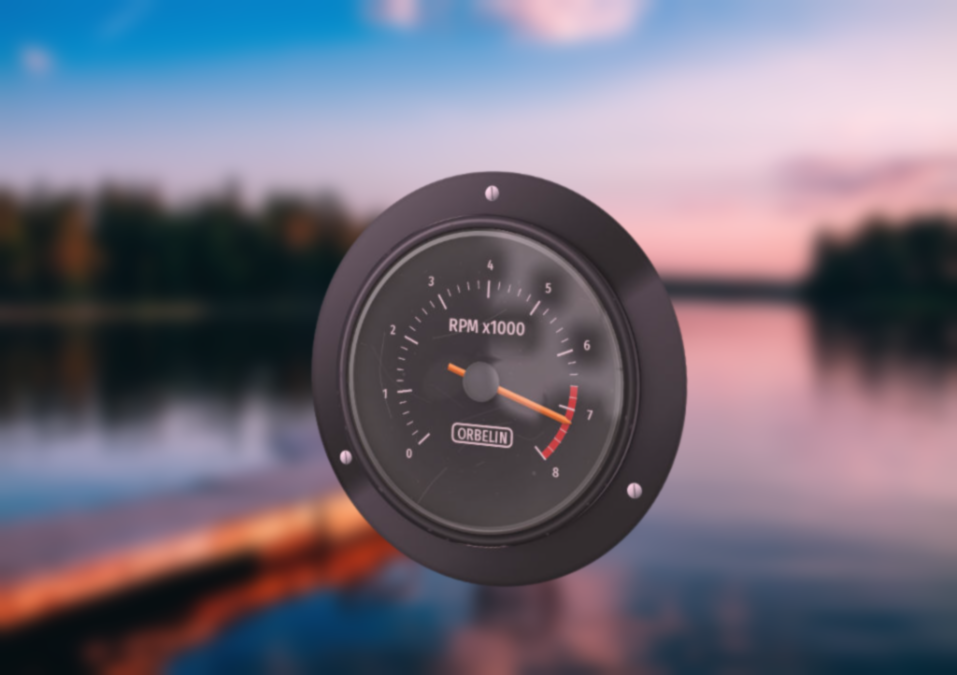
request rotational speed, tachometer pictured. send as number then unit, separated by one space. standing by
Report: 7200 rpm
